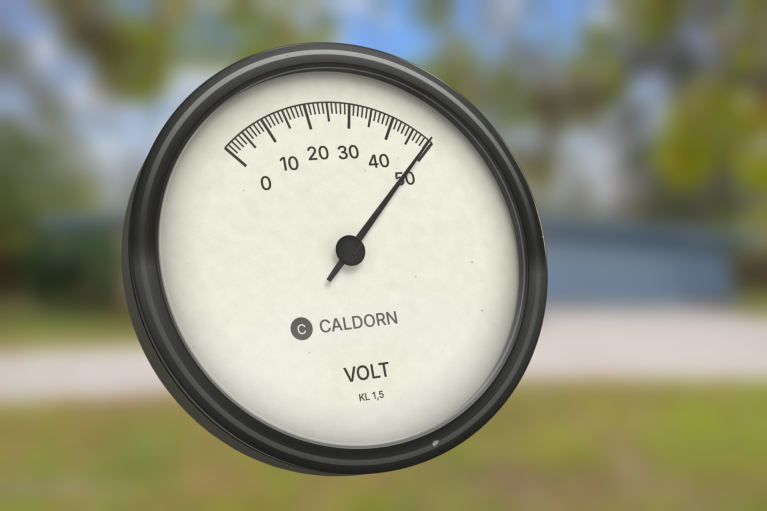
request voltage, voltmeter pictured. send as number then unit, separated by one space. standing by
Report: 49 V
